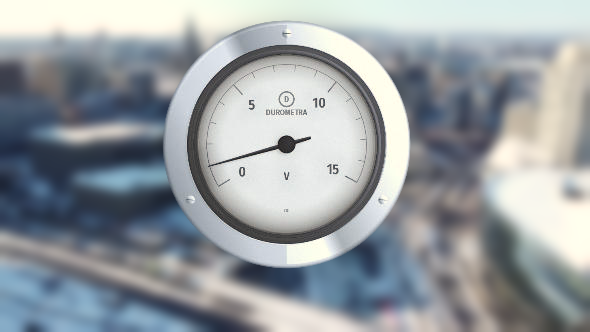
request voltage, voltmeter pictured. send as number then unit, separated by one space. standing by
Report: 1 V
